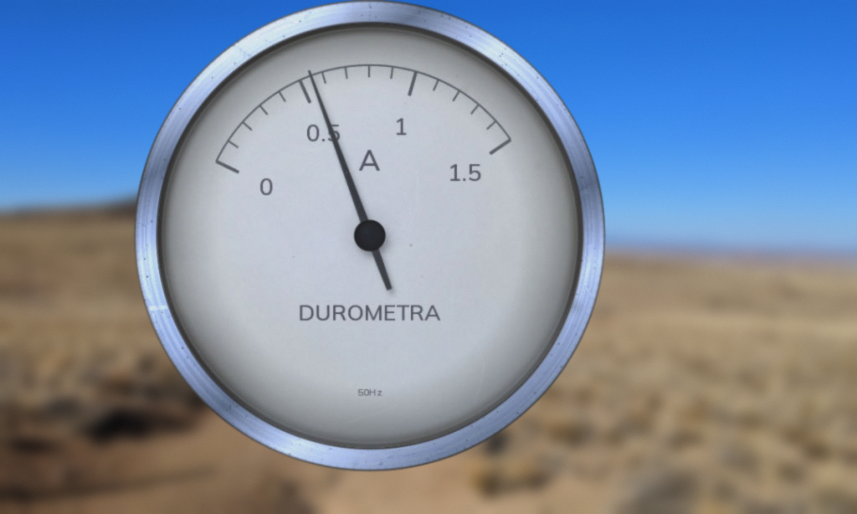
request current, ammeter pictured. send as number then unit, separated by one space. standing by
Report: 0.55 A
